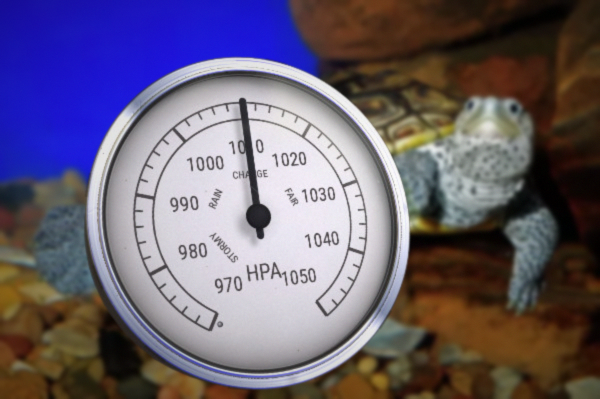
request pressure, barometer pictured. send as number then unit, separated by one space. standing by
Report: 1010 hPa
